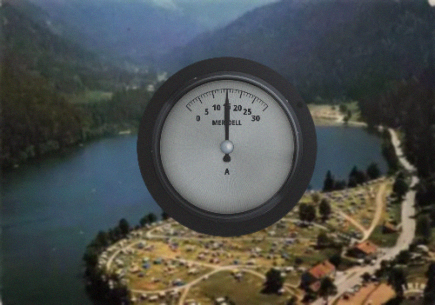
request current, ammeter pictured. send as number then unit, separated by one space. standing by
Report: 15 A
